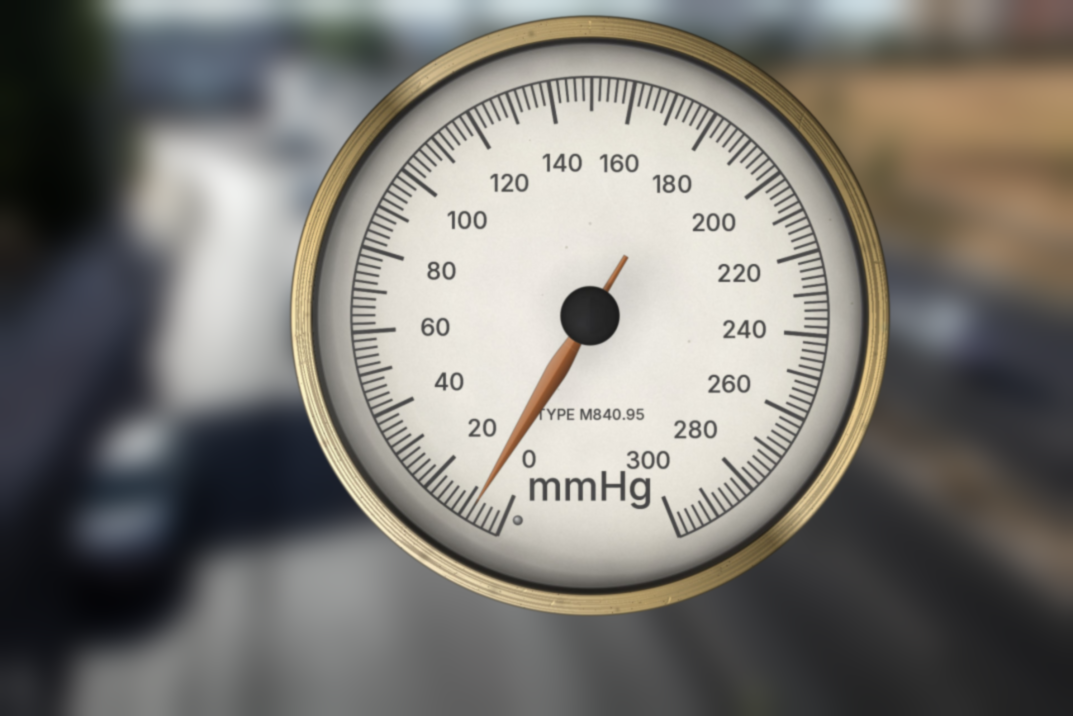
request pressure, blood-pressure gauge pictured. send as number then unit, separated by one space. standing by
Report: 8 mmHg
